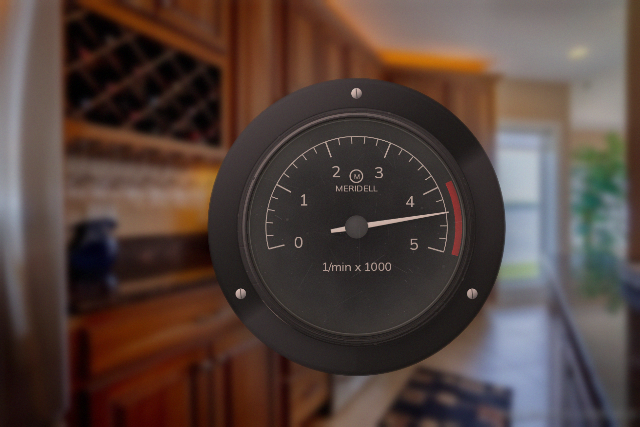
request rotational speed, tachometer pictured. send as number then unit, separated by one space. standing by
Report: 4400 rpm
